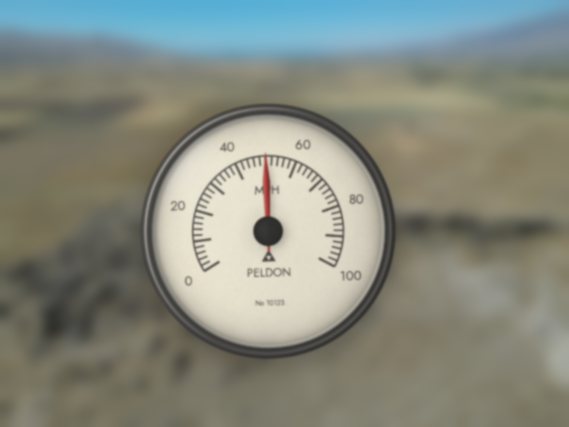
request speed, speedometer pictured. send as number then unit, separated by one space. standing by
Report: 50 mph
